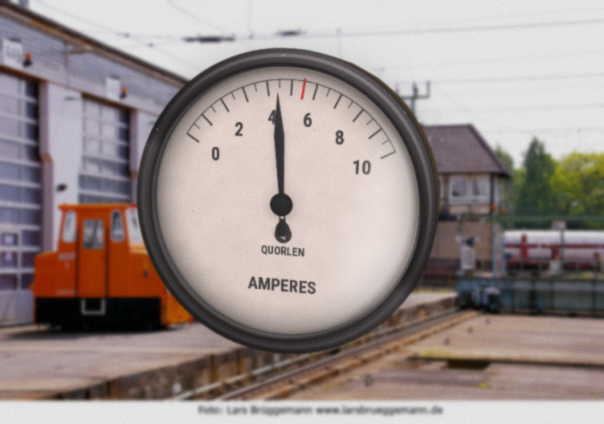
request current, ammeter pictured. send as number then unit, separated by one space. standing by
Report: 4.5 A
